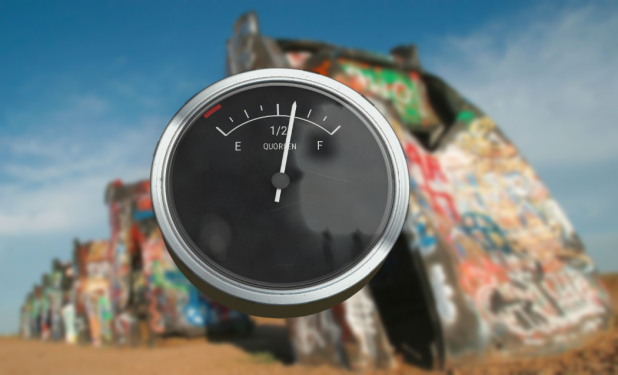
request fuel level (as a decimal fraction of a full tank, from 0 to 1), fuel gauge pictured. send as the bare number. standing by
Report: 0.625
